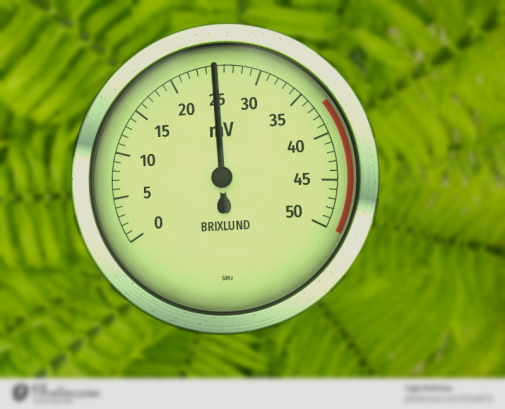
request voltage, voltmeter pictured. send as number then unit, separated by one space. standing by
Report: 25 mV
